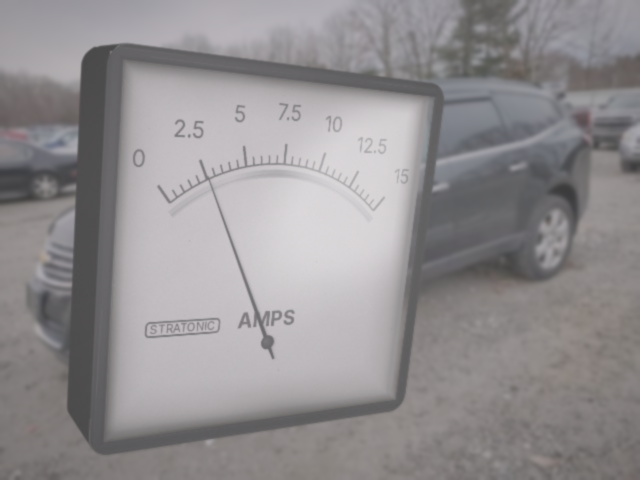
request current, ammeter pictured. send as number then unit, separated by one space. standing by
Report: 2.5 A
